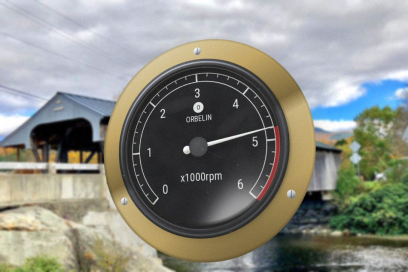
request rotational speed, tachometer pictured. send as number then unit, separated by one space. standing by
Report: 4800 rpm
